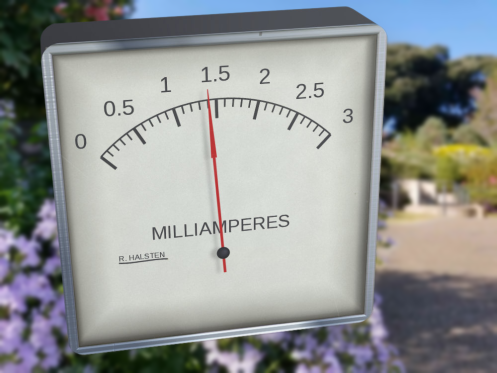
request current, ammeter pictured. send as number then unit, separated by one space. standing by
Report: 1.4 mA
